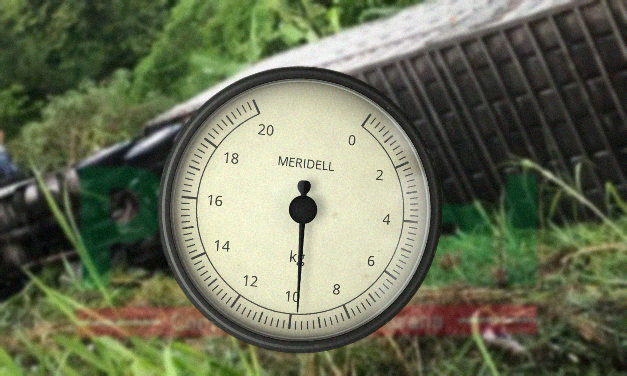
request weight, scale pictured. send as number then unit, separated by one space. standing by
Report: 9.8 kg
